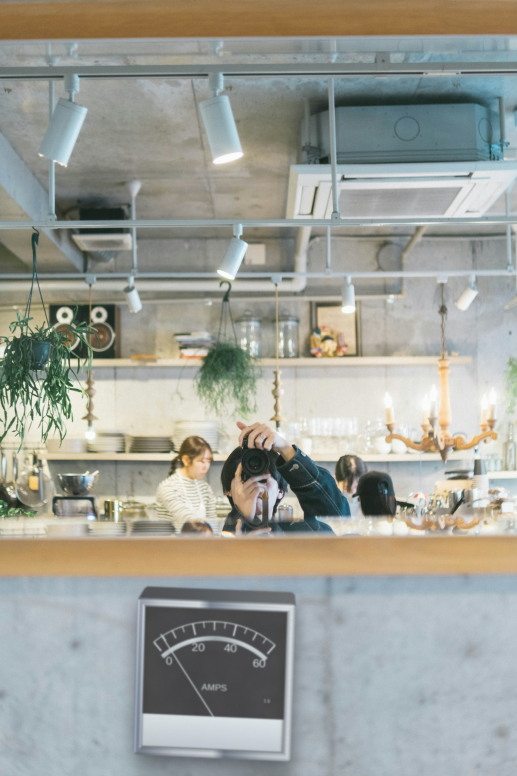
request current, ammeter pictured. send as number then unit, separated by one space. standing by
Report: 5 A
